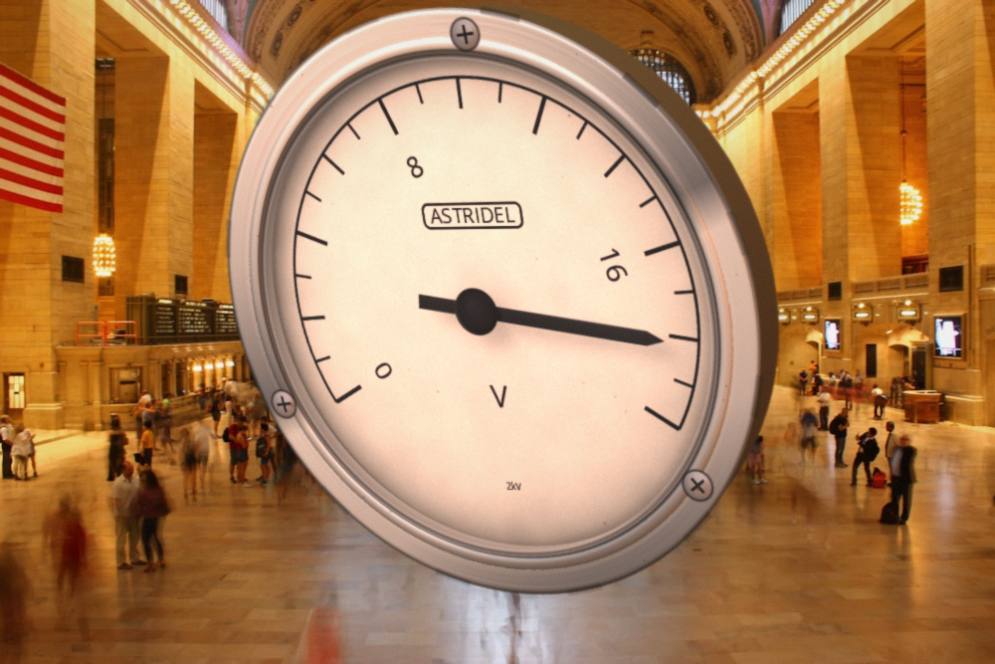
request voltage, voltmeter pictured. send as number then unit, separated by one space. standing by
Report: 18 V
